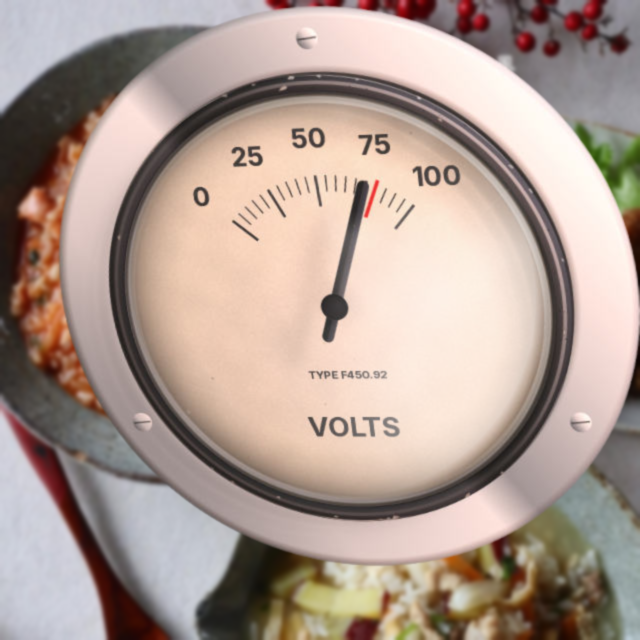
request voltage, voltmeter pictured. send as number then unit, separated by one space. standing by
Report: 75 V
